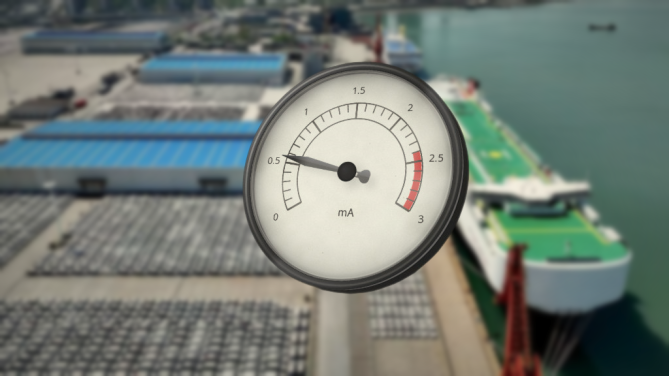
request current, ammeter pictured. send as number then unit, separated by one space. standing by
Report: 0.55 mA
